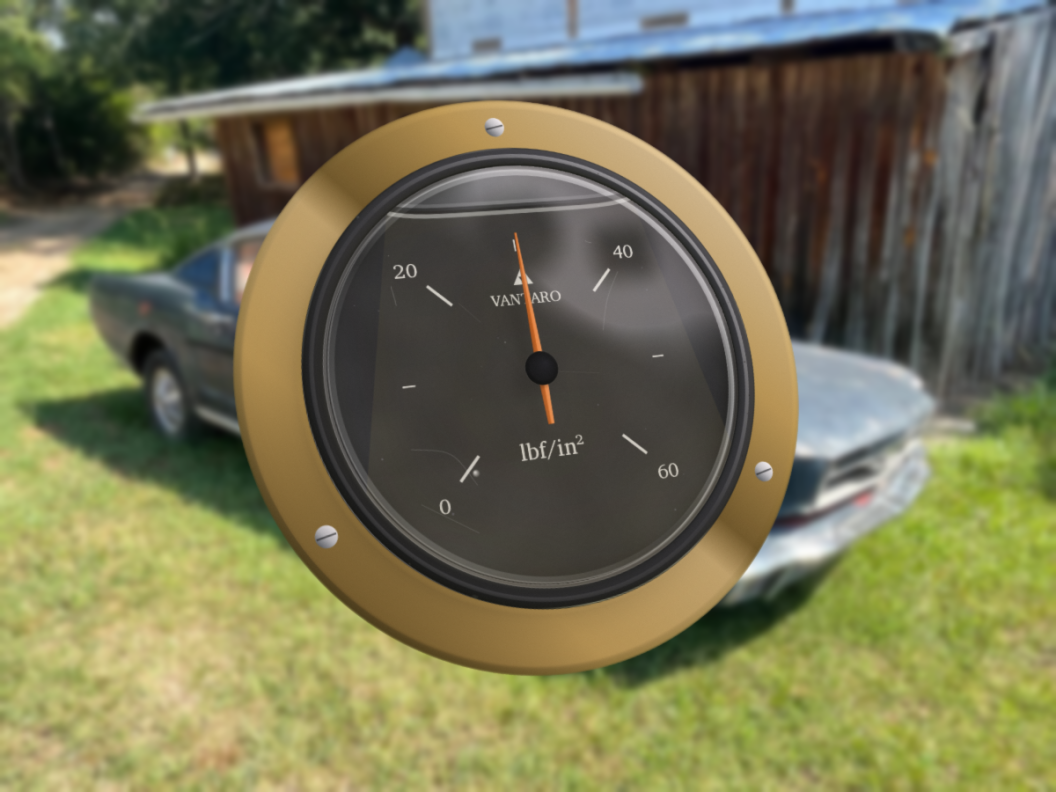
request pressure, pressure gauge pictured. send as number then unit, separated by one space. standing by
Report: 30 psi
